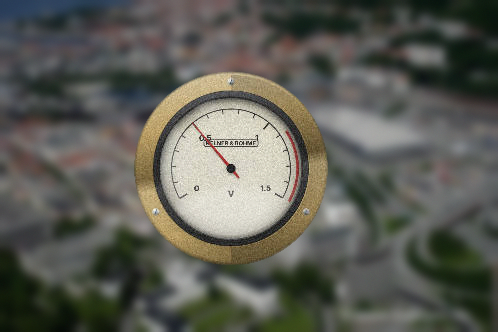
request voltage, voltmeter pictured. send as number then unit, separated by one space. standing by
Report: 0.5 V
